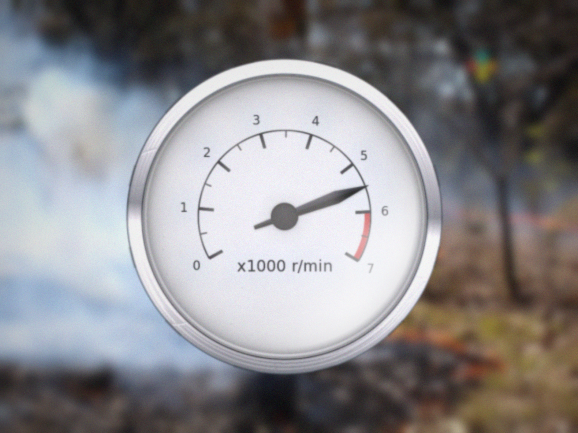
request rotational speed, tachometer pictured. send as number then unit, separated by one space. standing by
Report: 5500 rpm
